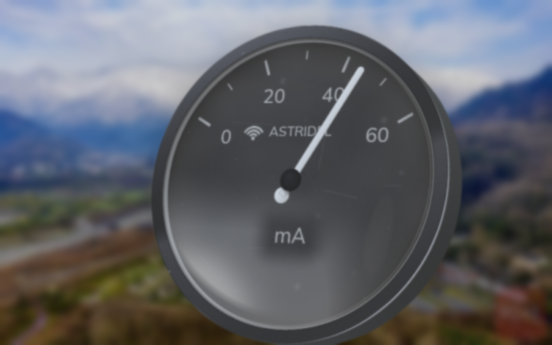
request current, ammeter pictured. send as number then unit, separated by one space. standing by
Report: 45 mA
